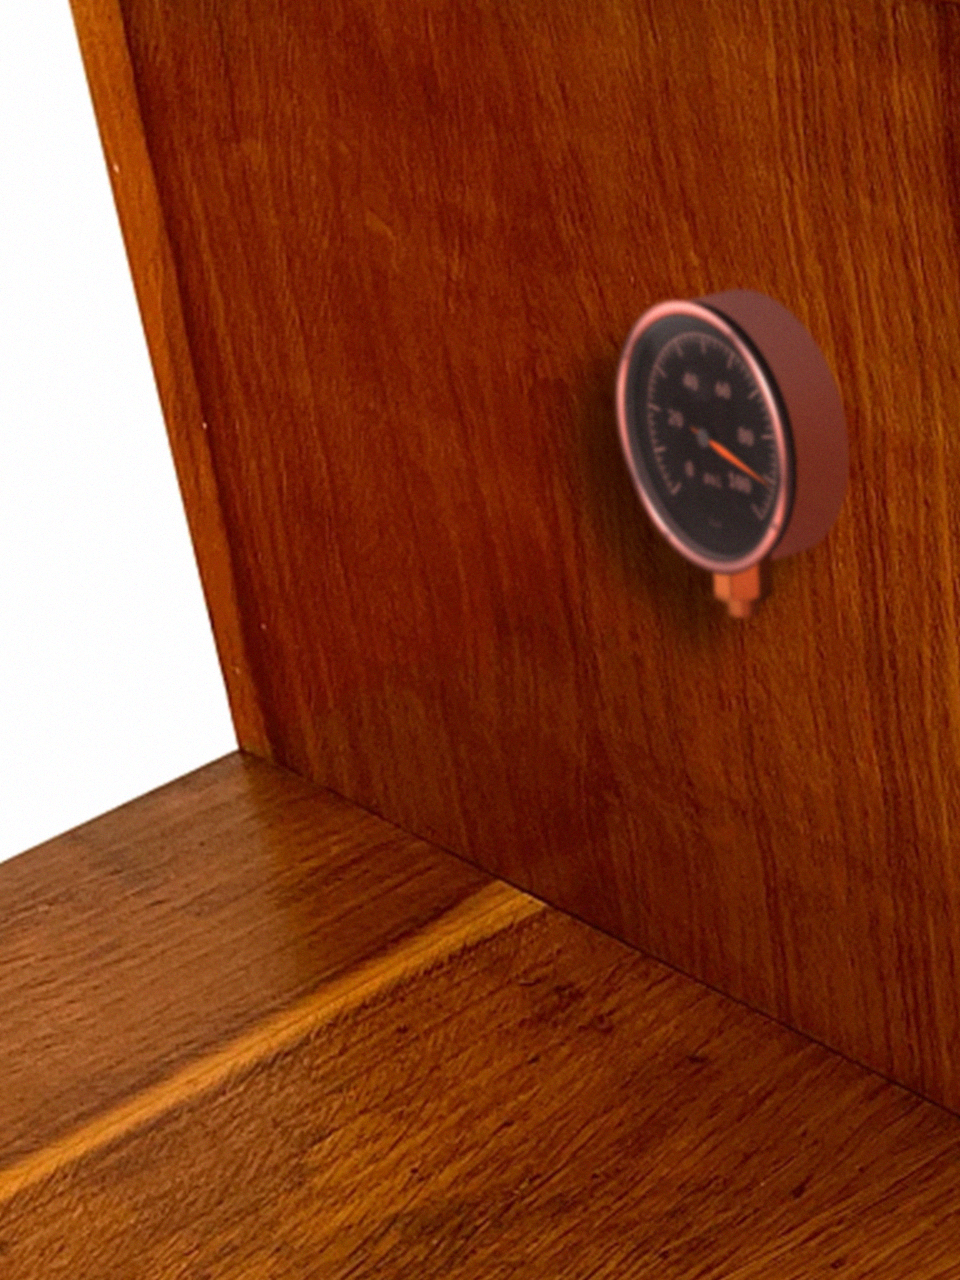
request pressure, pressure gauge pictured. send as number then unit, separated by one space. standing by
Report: 90 psi
